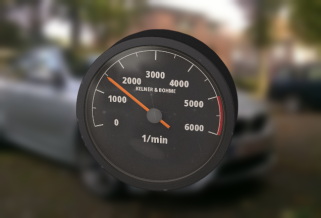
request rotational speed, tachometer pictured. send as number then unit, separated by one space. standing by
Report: 1500 rpm
